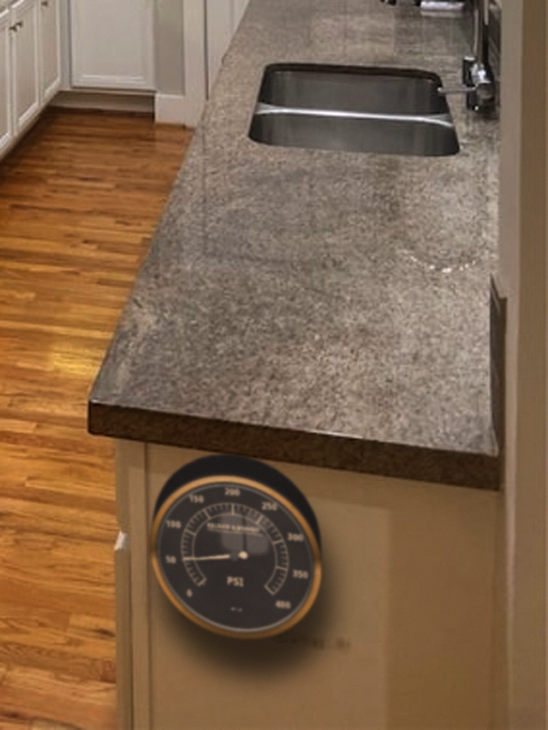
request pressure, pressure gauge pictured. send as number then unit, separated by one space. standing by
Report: 50 psi
